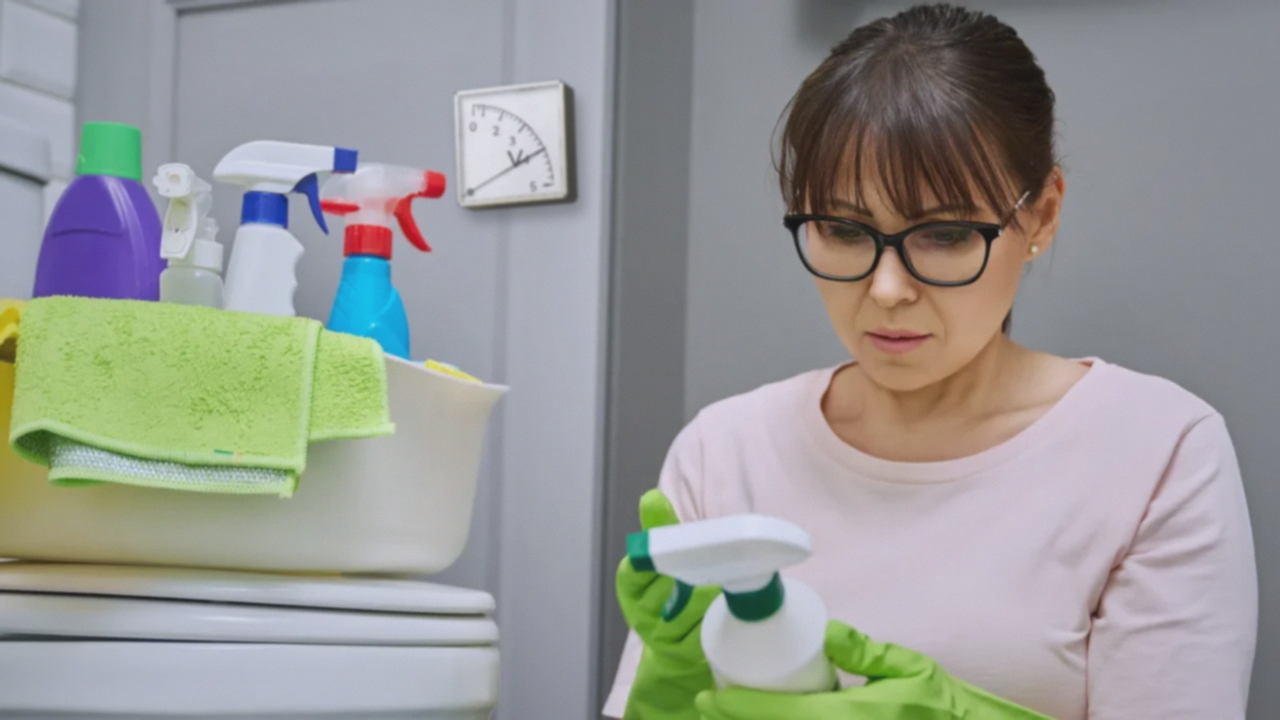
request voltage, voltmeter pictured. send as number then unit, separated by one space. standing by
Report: 4 V
